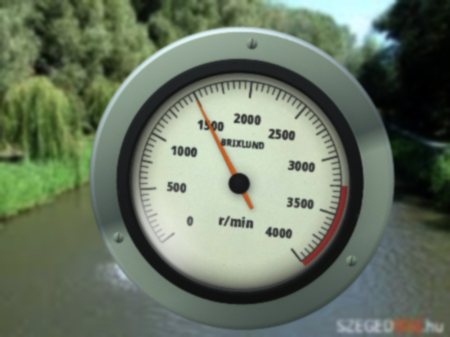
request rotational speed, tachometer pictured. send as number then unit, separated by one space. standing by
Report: 1500 rpm
